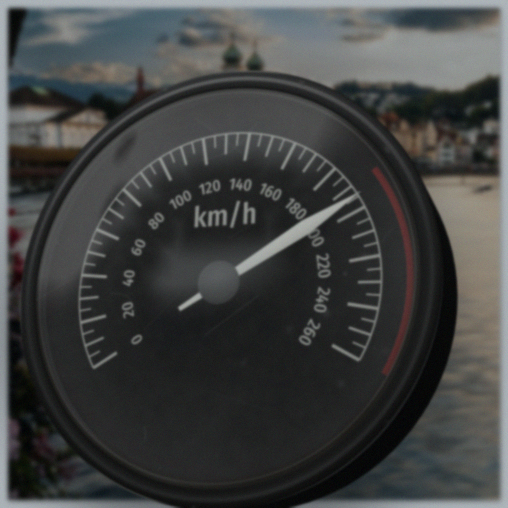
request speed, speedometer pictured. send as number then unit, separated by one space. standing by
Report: 195 km/h
